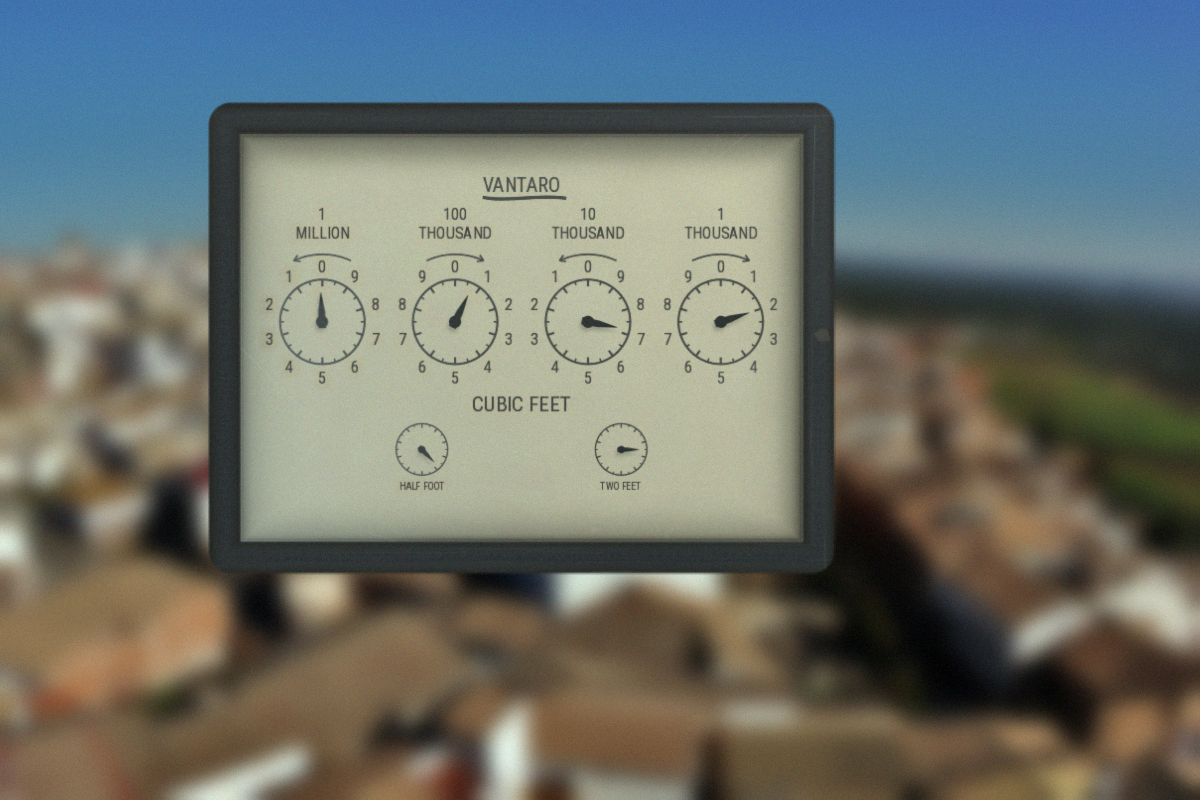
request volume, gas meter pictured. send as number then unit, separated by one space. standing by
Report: 7200 ft³
